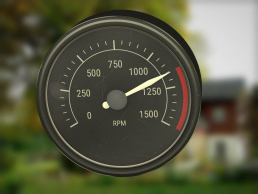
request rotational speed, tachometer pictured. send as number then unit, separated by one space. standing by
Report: 1150 rpm
